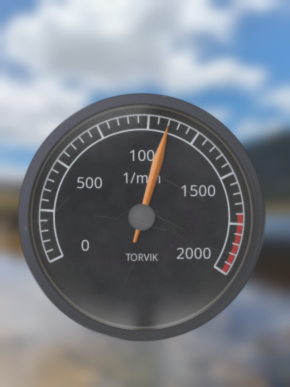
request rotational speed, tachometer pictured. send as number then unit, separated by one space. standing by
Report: 1100 rpm
